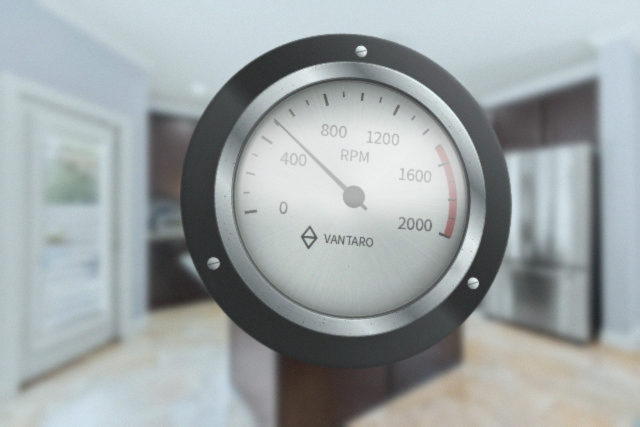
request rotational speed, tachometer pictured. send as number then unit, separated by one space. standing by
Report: 500 rpm
